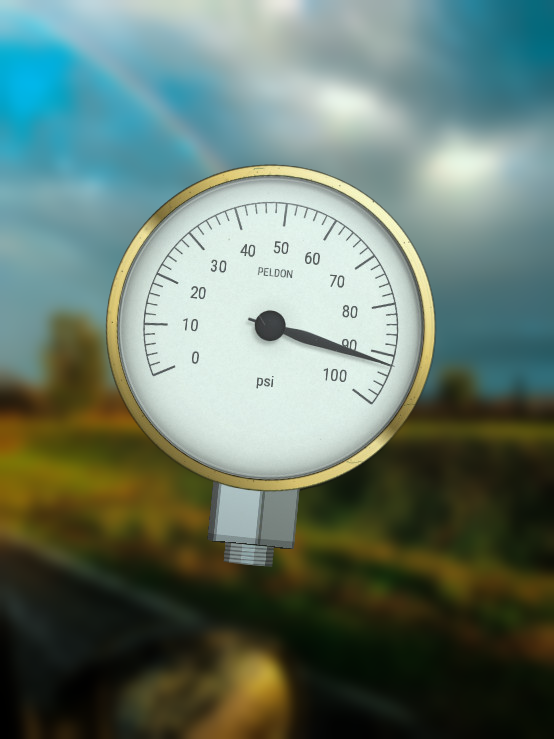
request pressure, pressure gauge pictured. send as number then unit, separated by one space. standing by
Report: 92 psi
